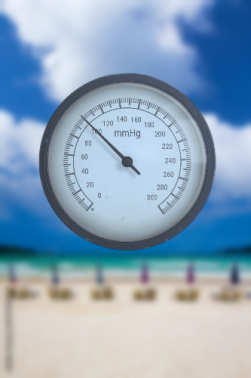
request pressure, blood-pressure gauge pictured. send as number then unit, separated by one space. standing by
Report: 100 mmHg
